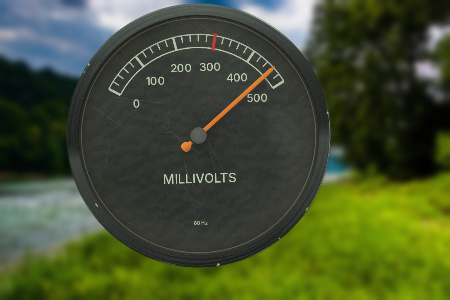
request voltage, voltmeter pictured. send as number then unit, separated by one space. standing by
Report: 460 mV
